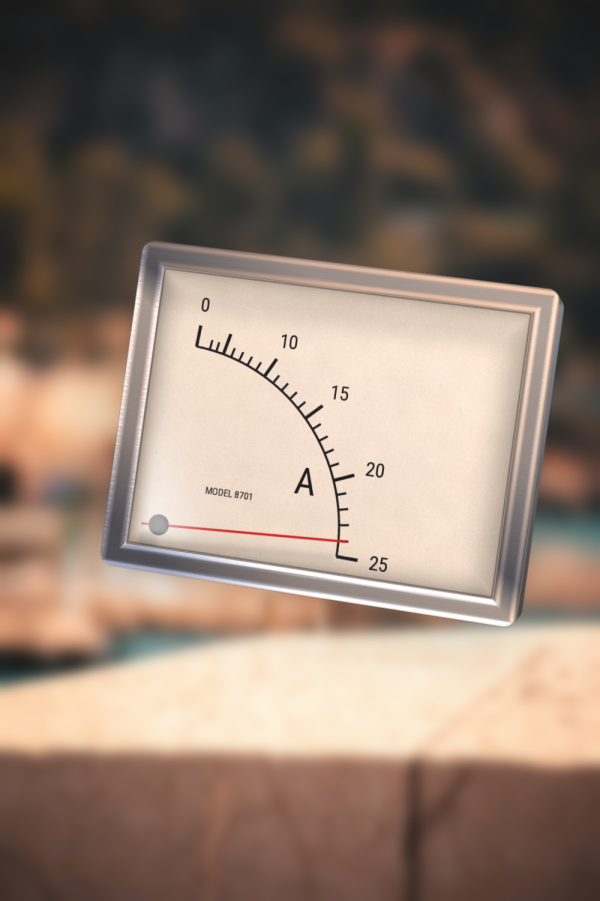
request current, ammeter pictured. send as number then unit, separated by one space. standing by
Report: 24 A
